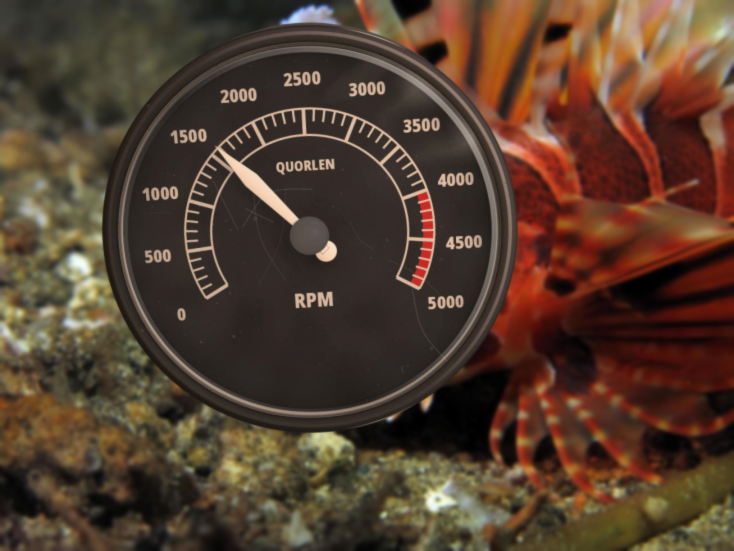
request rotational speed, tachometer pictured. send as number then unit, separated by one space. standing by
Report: 1600 rpm
